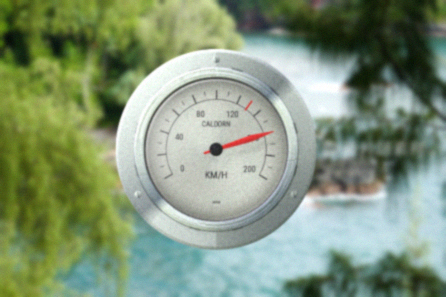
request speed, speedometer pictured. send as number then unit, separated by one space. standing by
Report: 160 km/h
